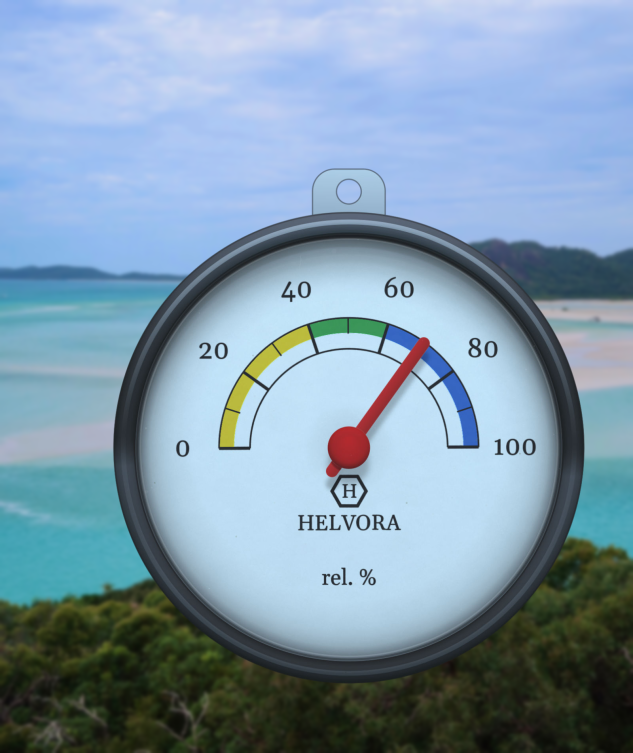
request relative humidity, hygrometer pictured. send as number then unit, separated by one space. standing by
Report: 70 %
